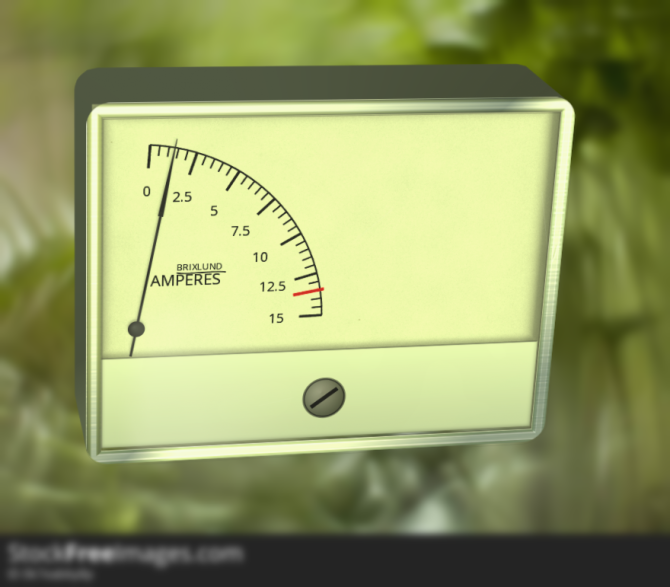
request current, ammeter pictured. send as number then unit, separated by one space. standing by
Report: 1.25 A
